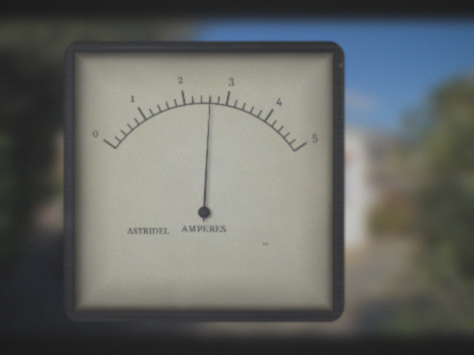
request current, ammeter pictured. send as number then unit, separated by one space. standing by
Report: 2.6 A
